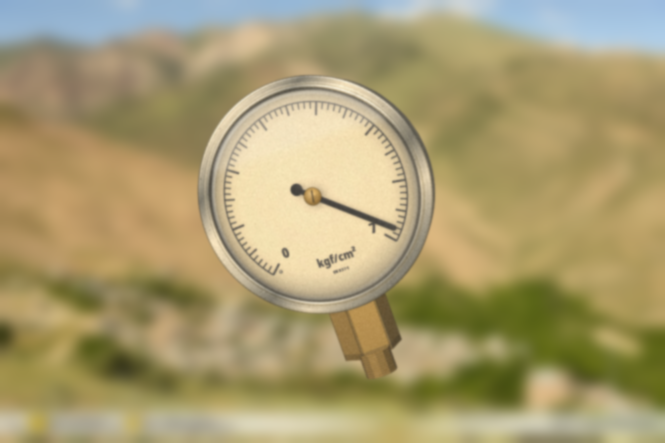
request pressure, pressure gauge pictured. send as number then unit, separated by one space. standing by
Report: 6.8 kg/cm²
